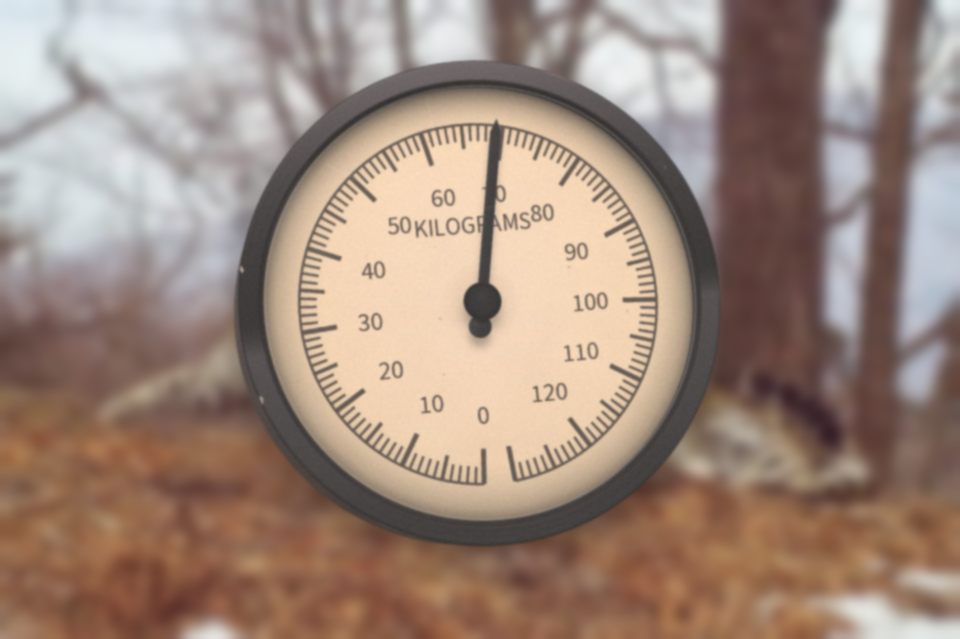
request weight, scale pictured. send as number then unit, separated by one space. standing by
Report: 69 kg
